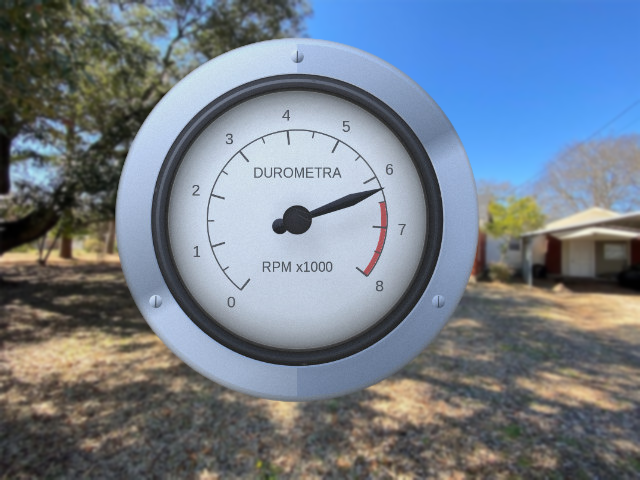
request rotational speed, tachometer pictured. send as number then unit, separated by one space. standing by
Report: 6250 rpm
